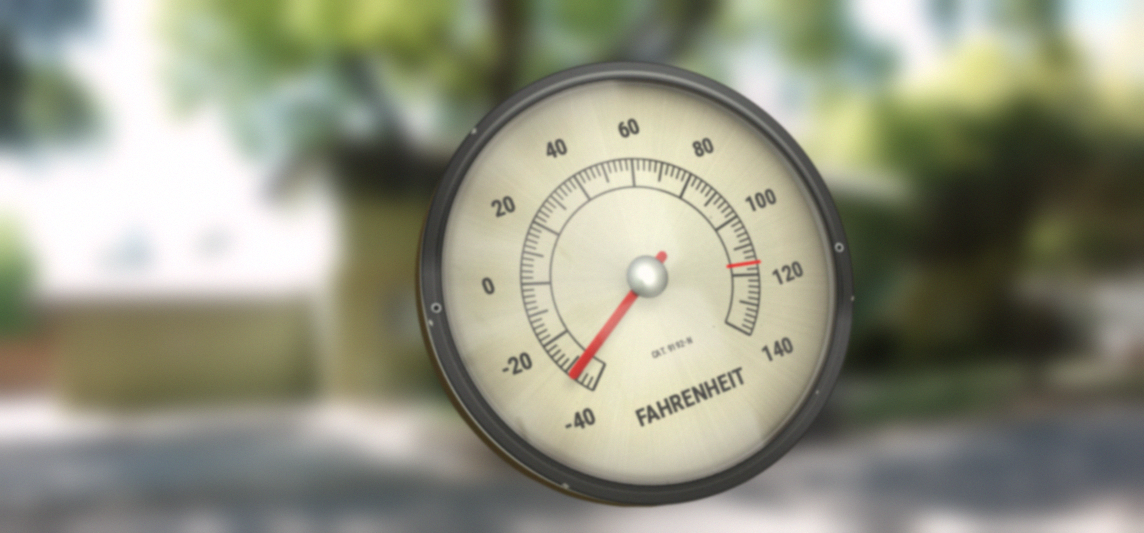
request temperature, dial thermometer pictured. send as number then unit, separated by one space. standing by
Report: -32 °F
